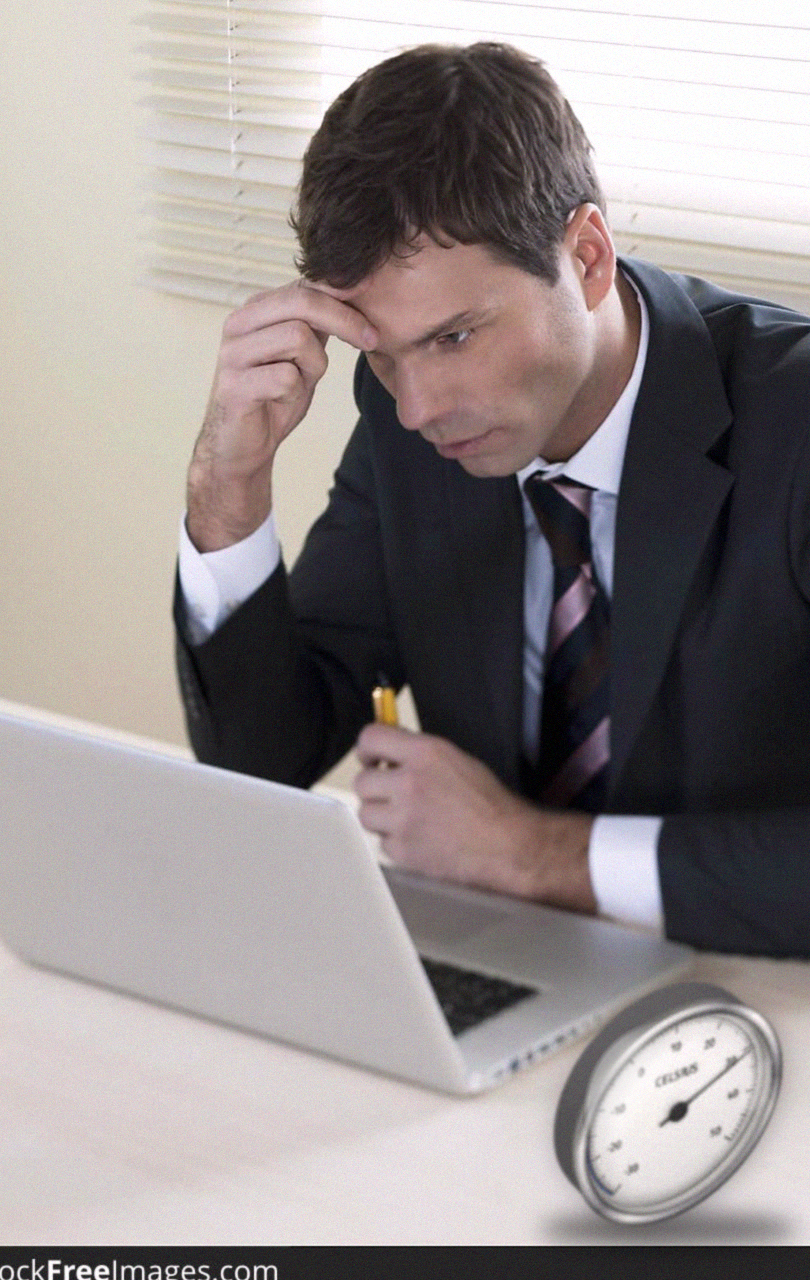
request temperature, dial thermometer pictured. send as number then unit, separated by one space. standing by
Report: 30 °C
